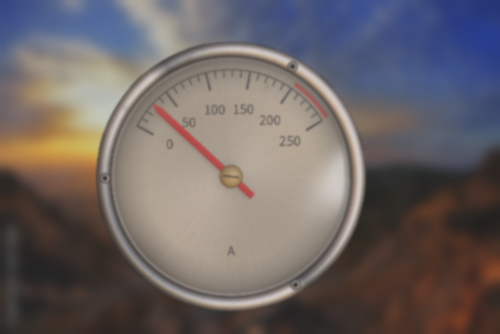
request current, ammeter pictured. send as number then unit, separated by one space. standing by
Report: 30 A
